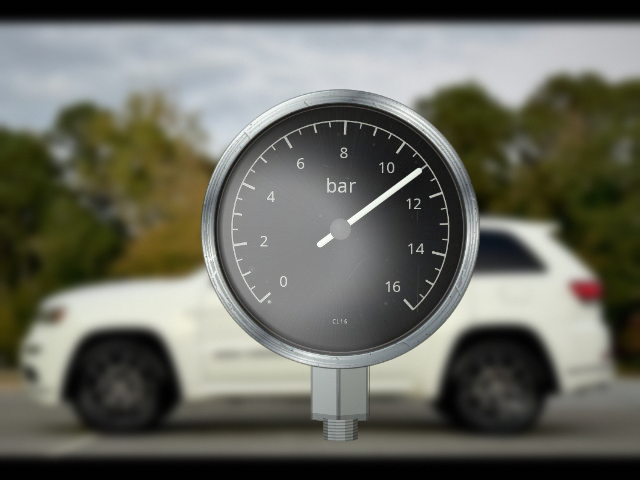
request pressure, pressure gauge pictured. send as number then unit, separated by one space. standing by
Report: 11 bar
